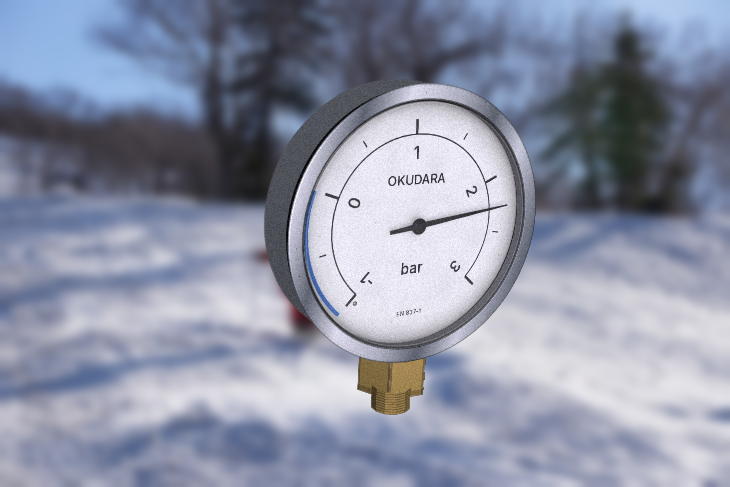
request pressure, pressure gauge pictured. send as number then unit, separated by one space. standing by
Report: 2.25 bar
